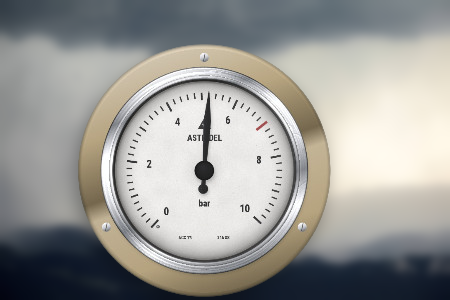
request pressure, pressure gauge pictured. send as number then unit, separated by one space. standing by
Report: 5.2 bar
